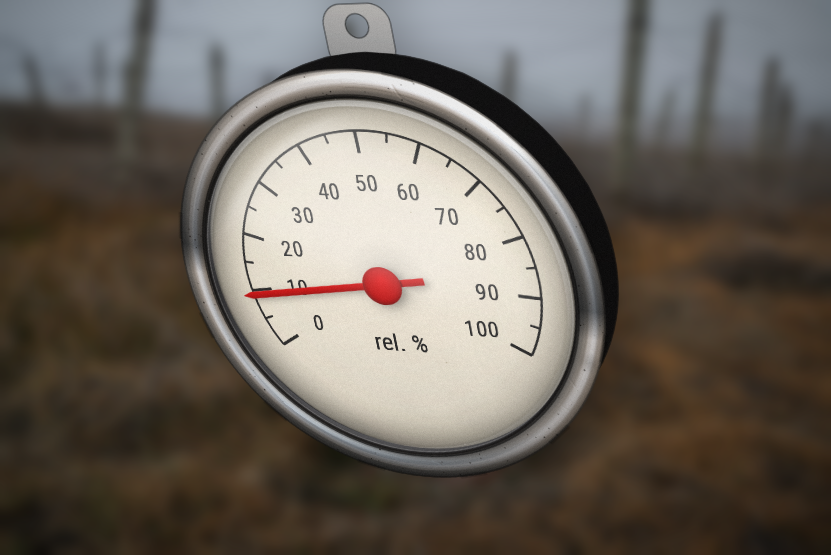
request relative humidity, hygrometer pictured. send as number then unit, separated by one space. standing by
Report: 10 %
